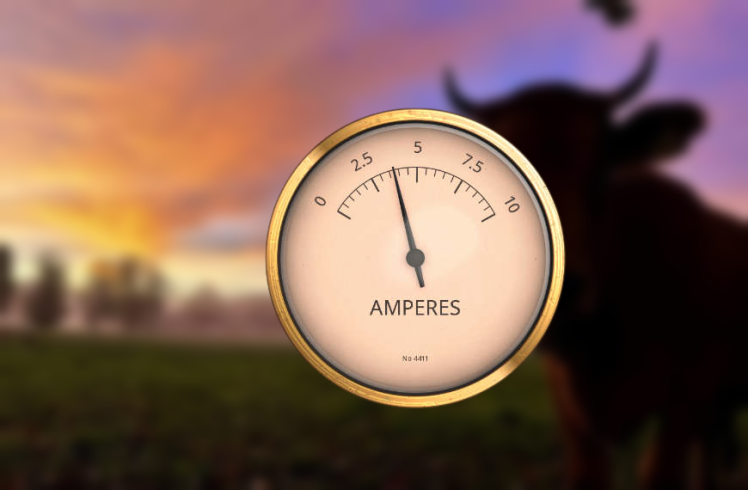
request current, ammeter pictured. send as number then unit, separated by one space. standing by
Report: 3.75 A
